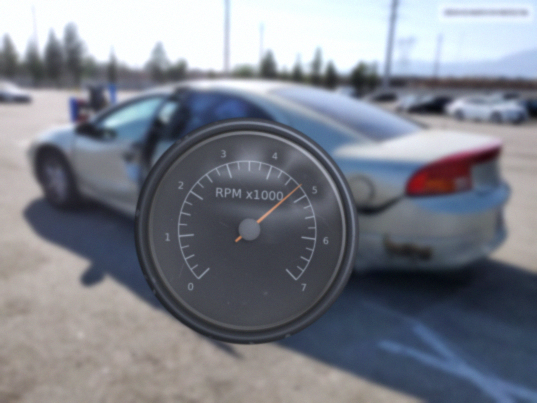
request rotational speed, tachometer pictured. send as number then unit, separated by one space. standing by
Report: 4750 rpm
